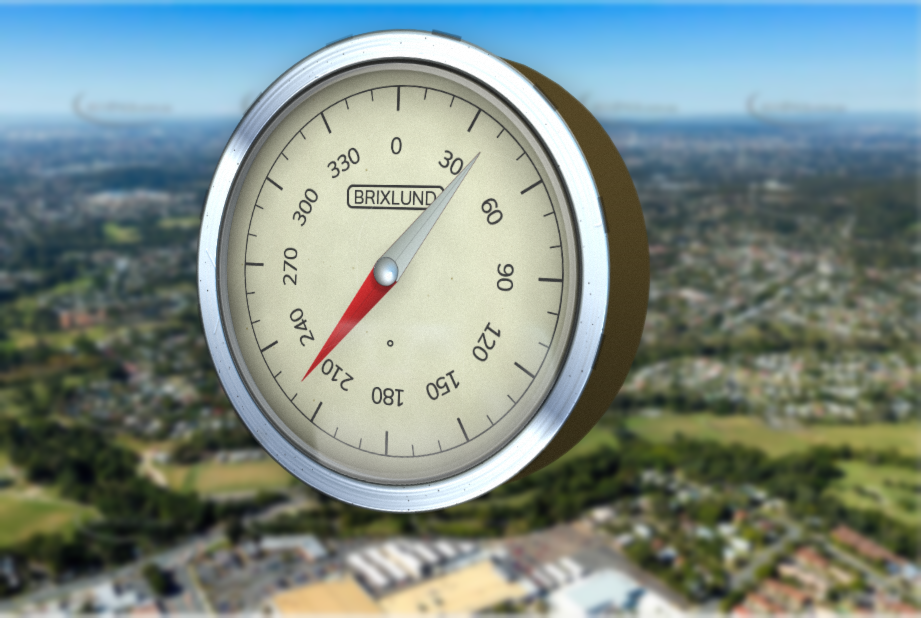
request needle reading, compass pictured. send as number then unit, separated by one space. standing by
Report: 220 °
